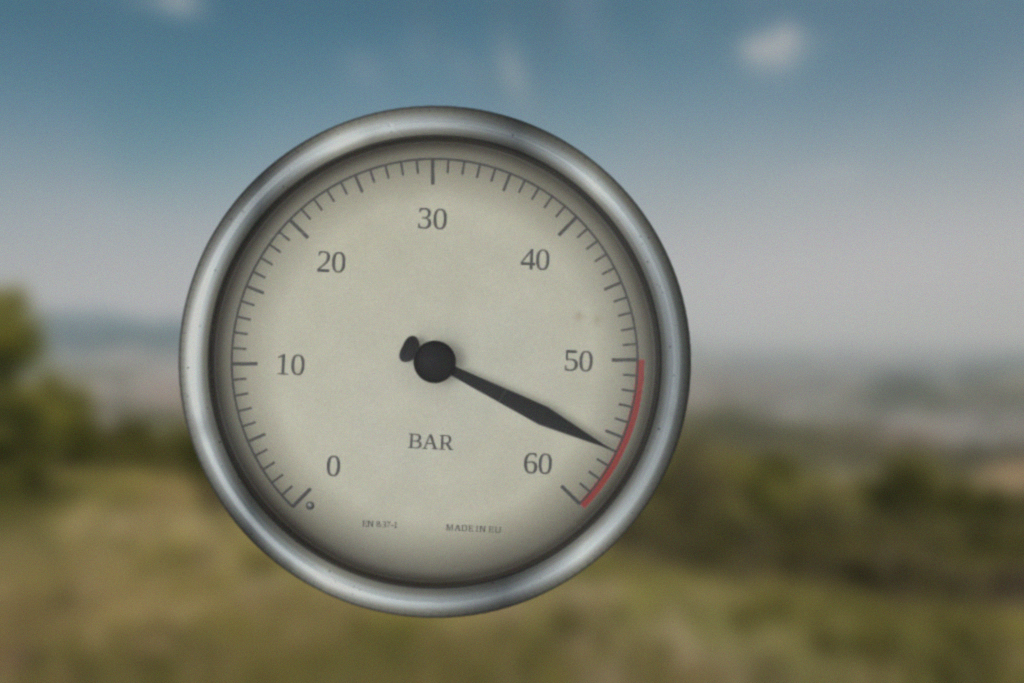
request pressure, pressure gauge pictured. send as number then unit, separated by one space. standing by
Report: 56 bar
